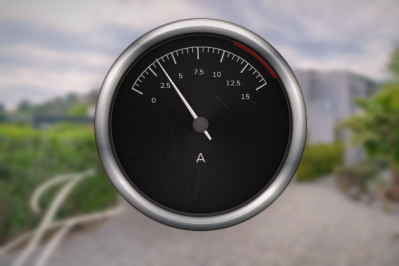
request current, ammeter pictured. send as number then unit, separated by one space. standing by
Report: 3.5 A
